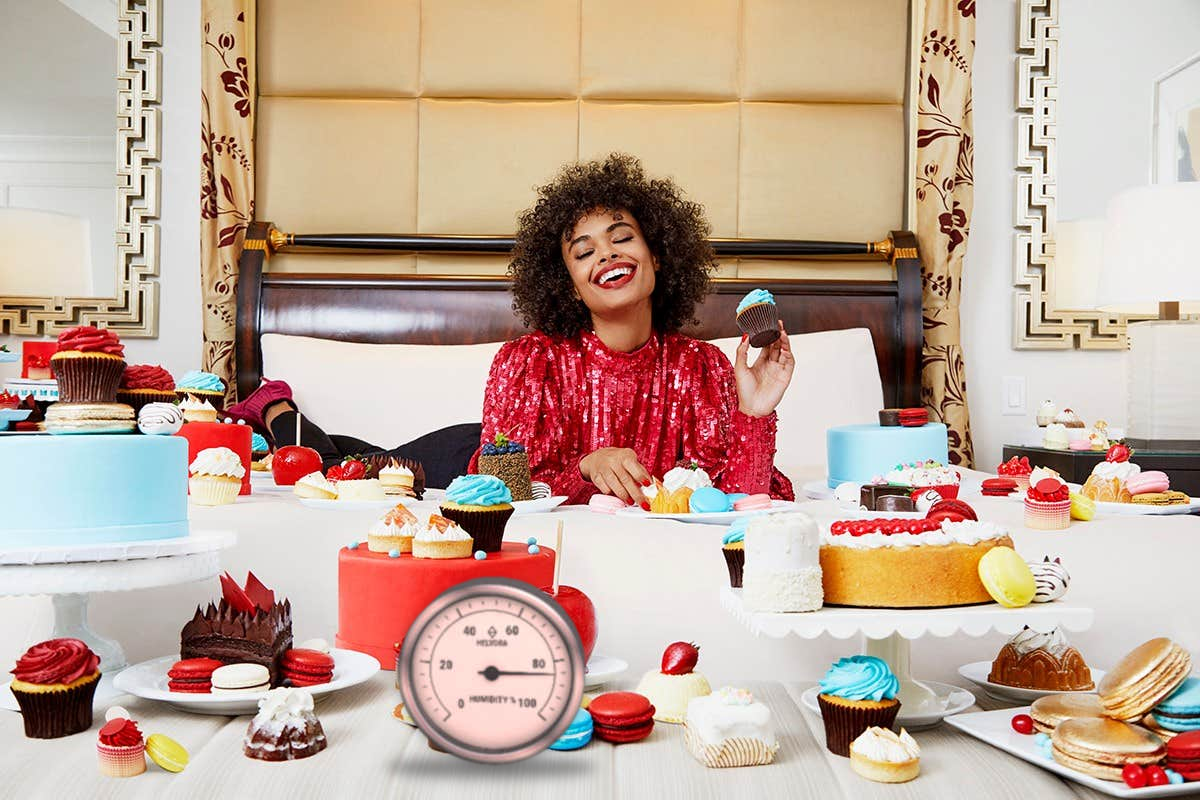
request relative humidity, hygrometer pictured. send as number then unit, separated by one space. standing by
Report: 84 %
